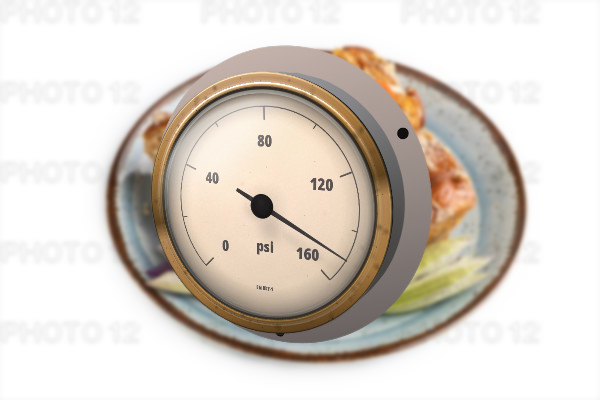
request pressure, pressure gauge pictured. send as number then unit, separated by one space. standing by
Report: 150 psi
